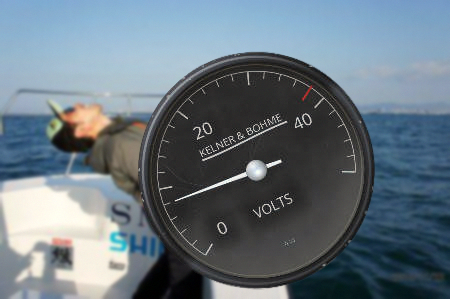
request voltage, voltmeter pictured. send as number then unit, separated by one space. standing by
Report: 8 V
